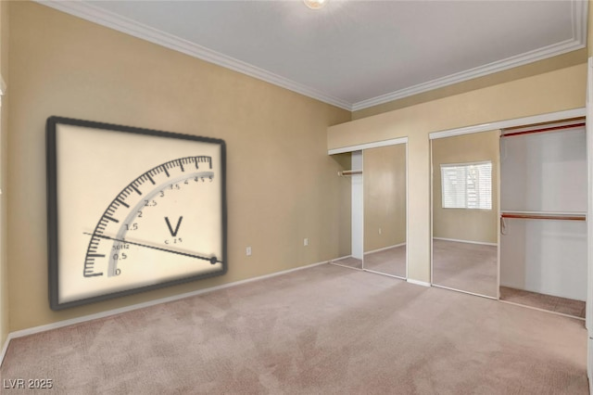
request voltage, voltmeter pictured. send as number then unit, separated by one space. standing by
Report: 1 V
